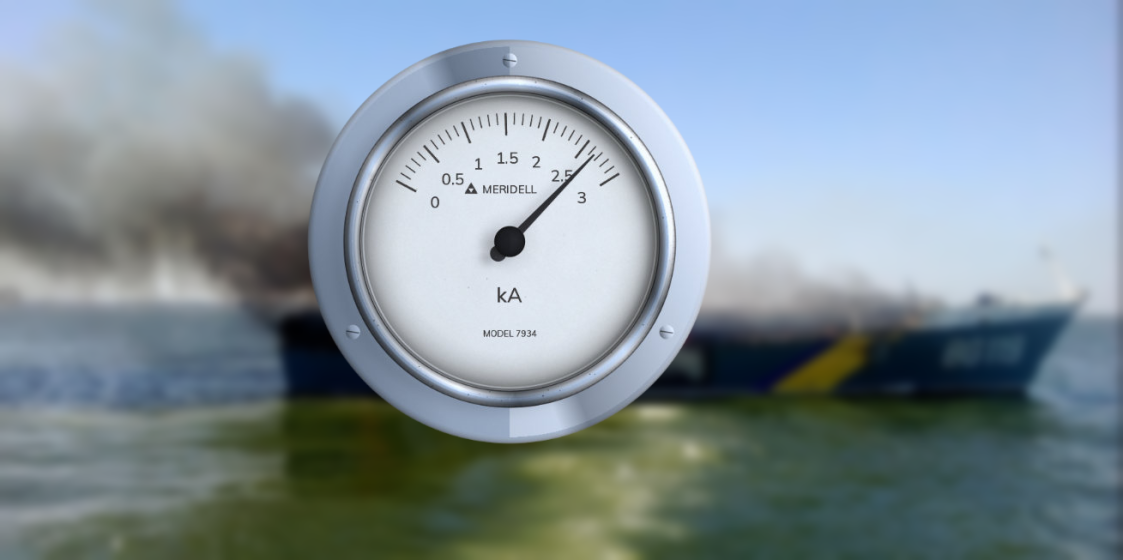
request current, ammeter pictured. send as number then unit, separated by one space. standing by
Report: 2.65 kA
